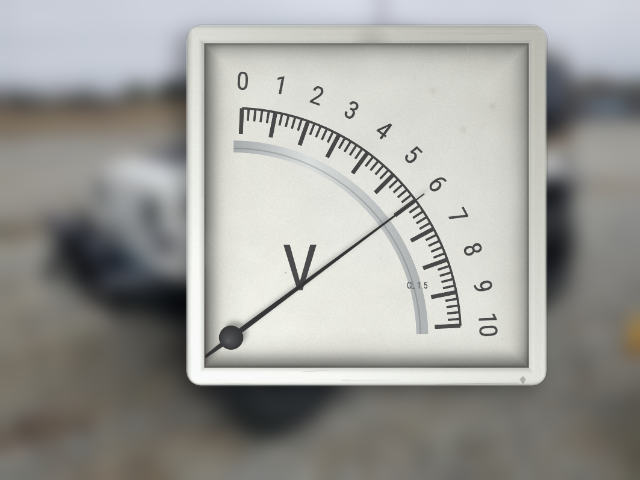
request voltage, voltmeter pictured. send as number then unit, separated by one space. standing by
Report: 6 V
